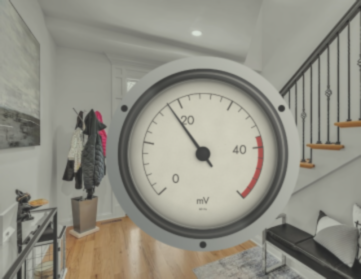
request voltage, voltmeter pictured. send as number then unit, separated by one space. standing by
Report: 18 mV
